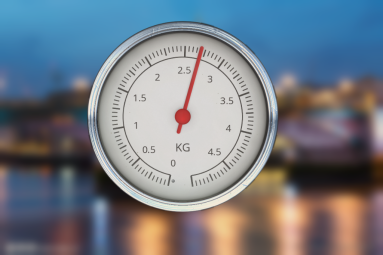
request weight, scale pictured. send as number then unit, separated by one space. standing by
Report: 2.7 kg
